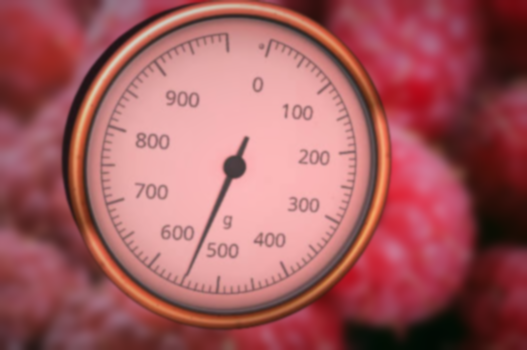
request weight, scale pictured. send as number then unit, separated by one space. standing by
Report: 550 g
